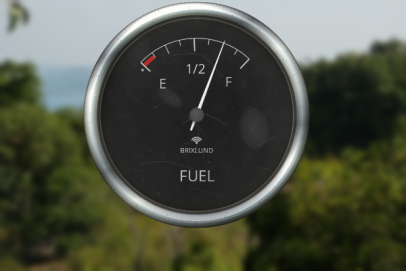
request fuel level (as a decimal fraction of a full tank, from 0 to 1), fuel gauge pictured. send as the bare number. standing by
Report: 0.75
